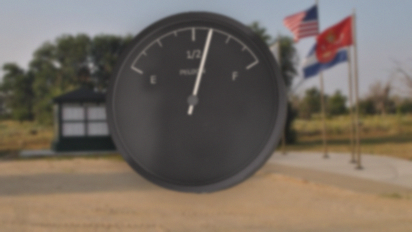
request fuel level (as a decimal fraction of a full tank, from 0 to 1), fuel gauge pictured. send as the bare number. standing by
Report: 0.625
